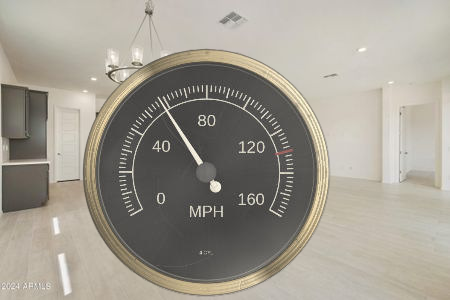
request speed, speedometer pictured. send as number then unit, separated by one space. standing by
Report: 58 mph
